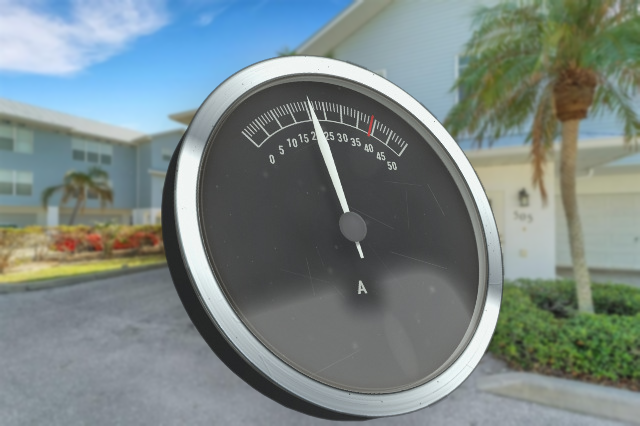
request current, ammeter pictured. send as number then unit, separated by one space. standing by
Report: 20 A
